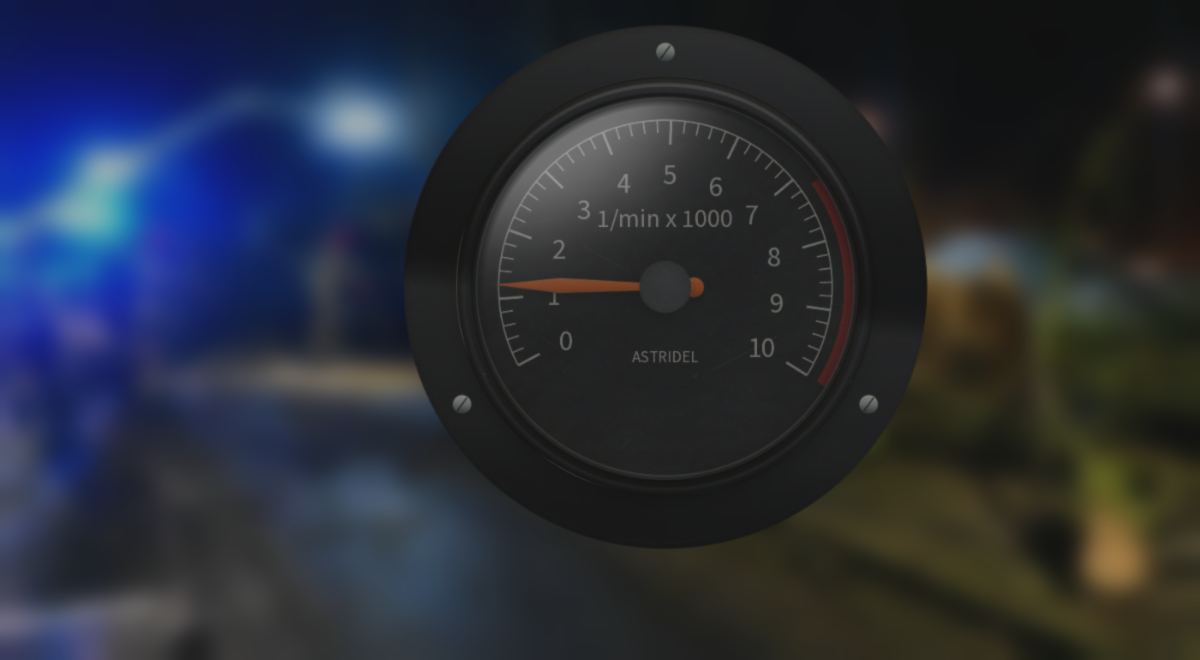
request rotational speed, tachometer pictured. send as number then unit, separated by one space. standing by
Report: 1200 rpm
